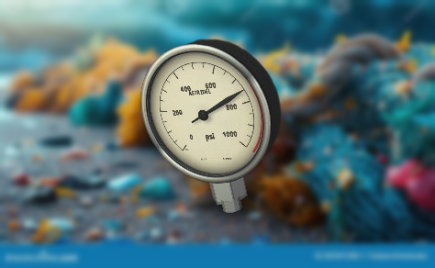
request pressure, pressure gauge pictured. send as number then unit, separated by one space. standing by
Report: 750 psi
